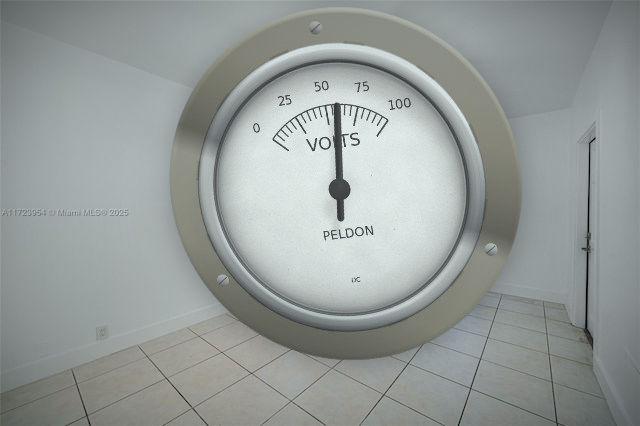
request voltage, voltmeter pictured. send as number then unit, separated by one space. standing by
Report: 60 V
